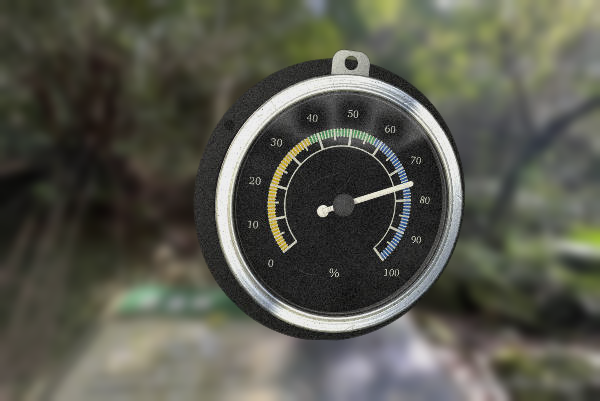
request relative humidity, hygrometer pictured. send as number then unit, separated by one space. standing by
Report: 75 %
